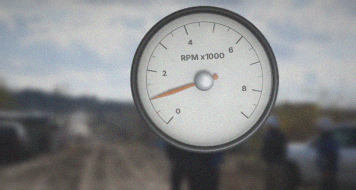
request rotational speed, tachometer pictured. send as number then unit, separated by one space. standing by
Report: 1000 rpm
